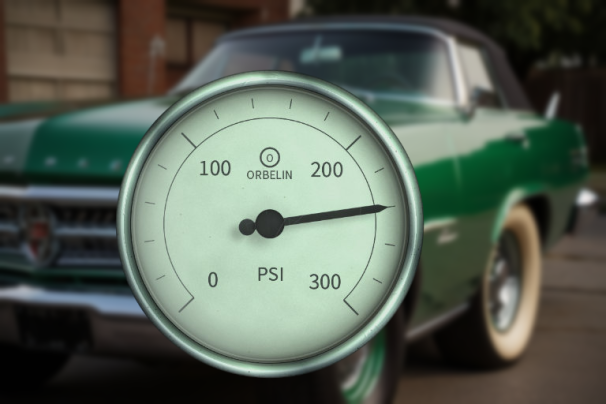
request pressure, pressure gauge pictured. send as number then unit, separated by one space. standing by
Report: 240 psi
